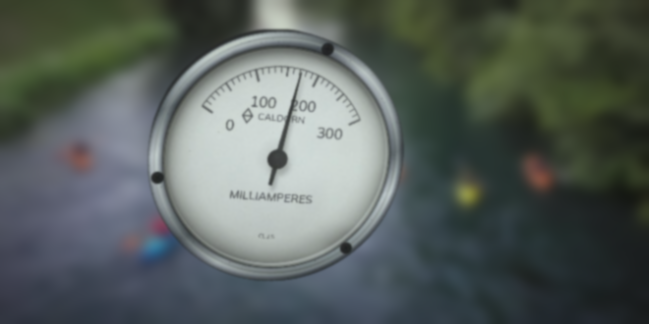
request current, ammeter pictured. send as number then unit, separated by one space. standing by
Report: 170 mA
